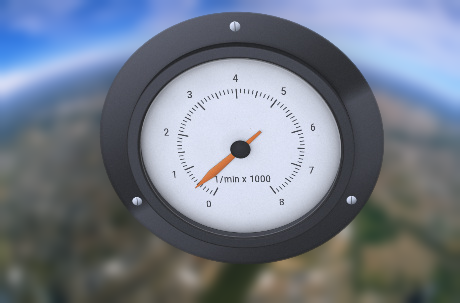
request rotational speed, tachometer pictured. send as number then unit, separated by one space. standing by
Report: 500 rpm
